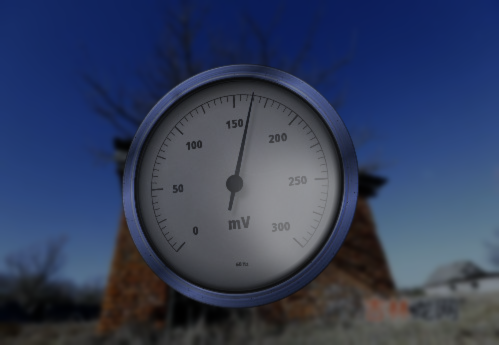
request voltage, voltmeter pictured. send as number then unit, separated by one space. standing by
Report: 165 mV
